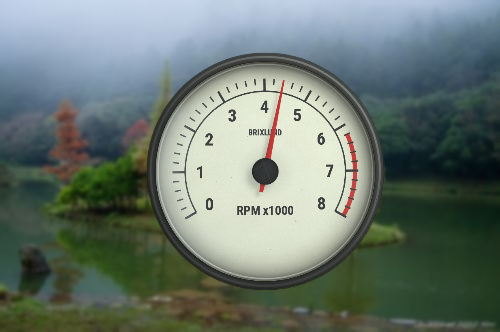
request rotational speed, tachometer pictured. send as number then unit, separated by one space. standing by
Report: 4400 rpm
